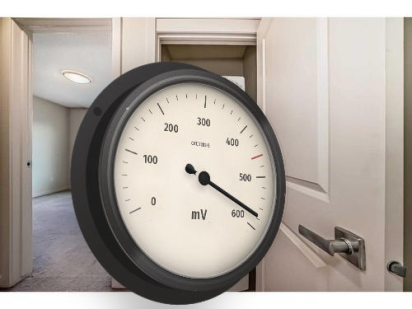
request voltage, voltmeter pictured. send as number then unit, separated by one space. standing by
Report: 580 mV
